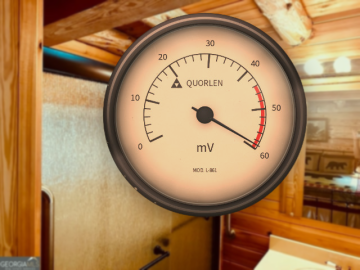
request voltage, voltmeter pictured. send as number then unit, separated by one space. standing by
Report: 59 mV
